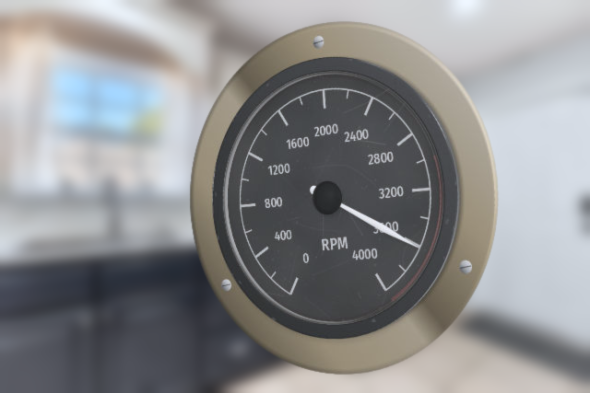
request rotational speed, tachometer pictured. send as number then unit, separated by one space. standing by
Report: 3600 rpm
